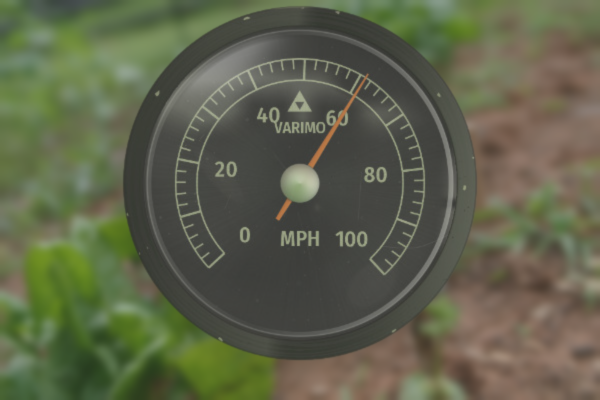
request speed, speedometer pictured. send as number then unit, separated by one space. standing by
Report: 61 mph
